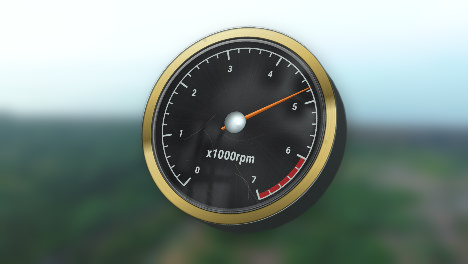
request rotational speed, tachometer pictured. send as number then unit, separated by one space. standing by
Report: 4800 rpm
